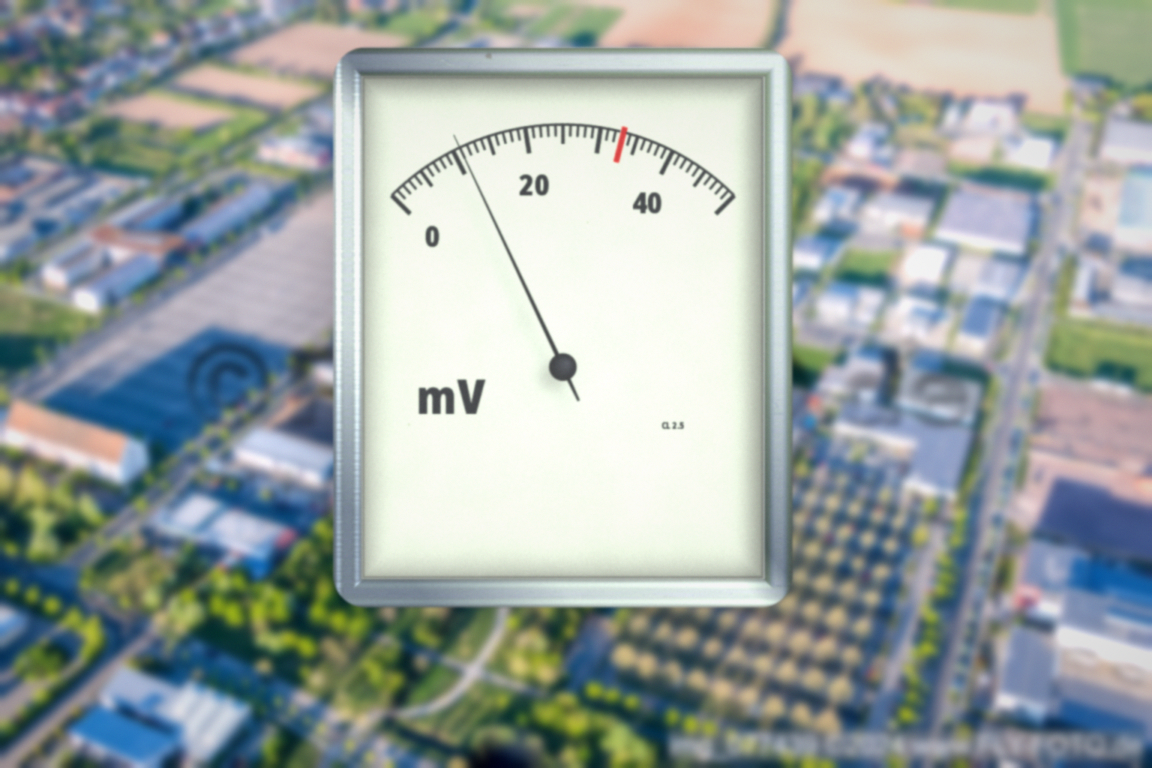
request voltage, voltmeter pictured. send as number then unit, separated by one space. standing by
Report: 11 mV
